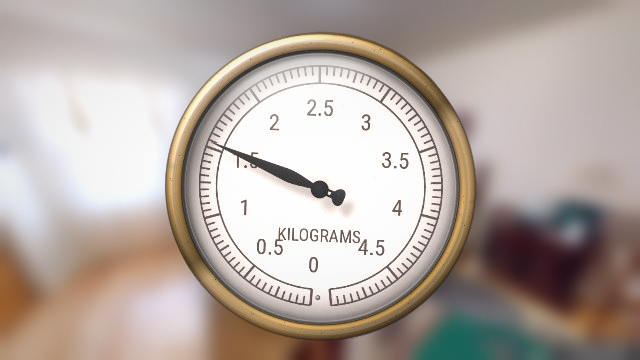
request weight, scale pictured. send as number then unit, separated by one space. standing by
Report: 1.55 kg
